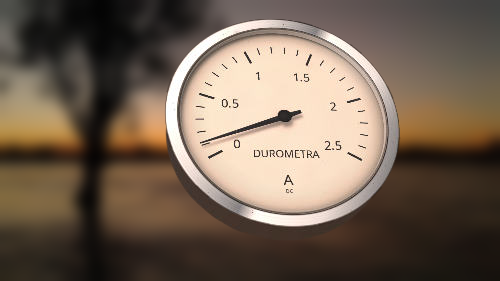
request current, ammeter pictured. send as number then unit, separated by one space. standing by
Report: 0.1 A
